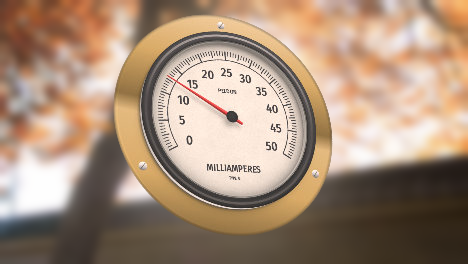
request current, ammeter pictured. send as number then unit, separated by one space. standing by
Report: 12.5 mA
